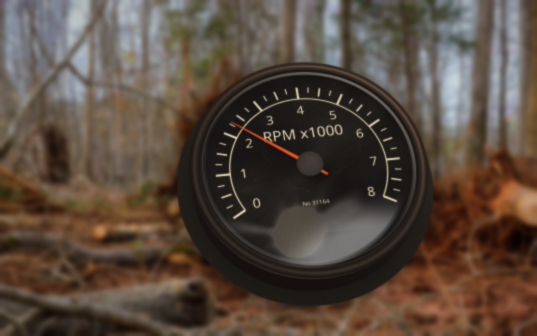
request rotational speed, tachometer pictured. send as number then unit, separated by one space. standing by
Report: 2250 rpm
